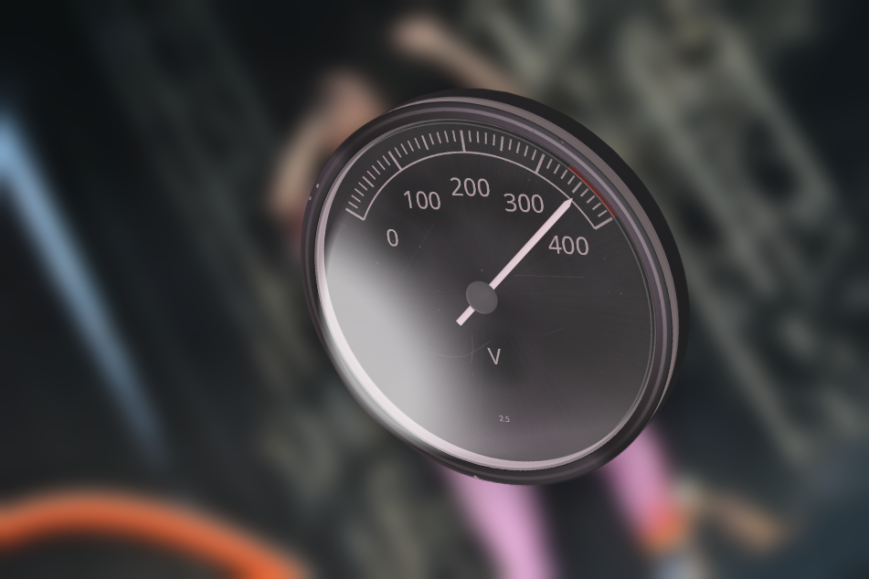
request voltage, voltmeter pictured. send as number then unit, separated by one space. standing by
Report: 355 V
